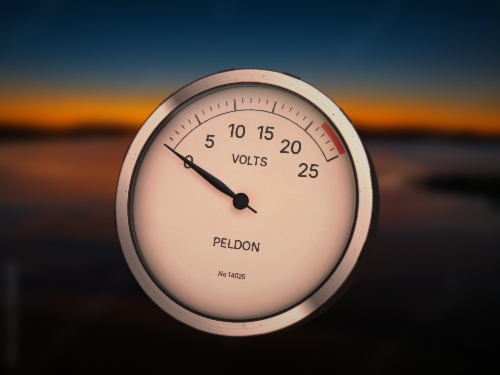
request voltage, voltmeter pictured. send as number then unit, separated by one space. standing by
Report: 0 V
